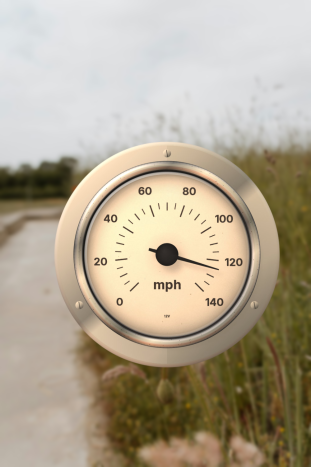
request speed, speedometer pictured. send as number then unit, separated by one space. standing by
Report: 125 mph
